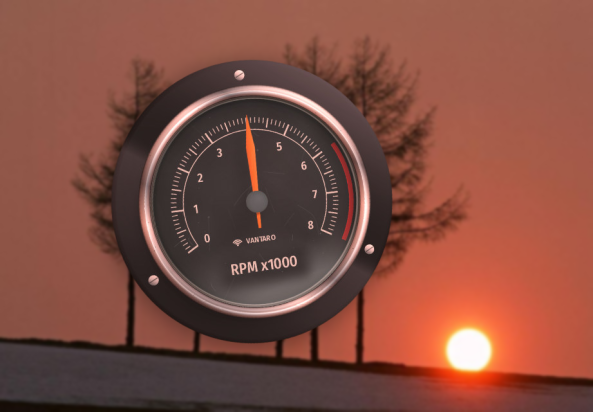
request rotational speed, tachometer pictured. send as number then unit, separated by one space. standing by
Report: 4000 rpm
